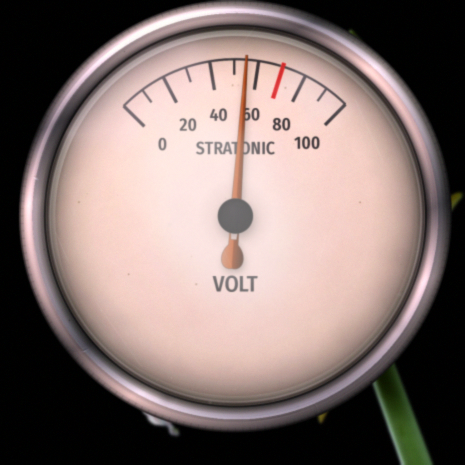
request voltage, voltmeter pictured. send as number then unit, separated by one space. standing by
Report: 55 V
